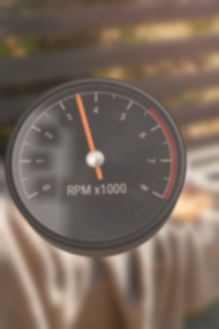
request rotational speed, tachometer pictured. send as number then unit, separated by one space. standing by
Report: 3500 rpm
